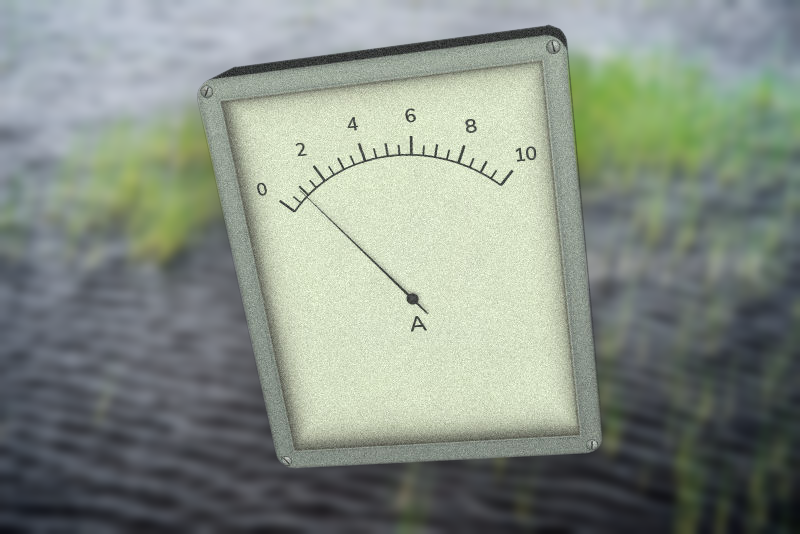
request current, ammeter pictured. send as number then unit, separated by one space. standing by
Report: 1 A
